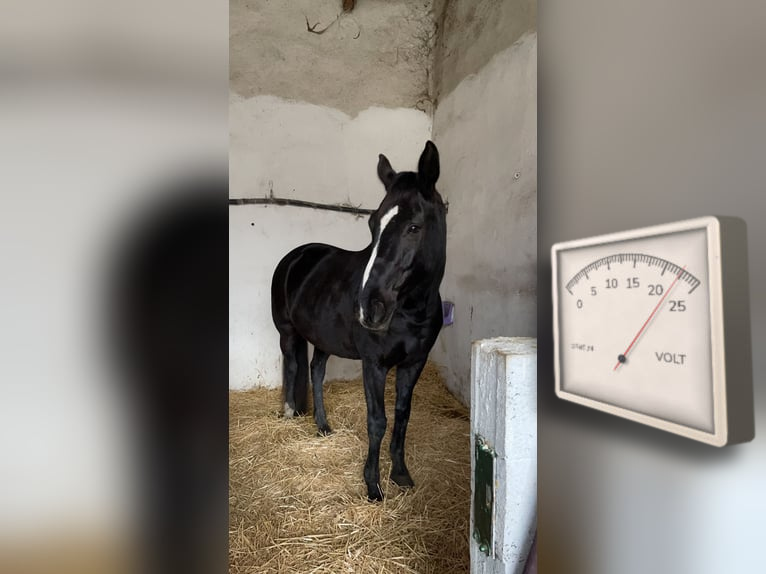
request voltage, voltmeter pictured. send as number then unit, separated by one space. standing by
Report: 22.5 V
